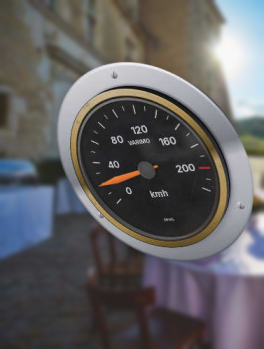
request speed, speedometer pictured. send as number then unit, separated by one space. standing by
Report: 20 km/h
